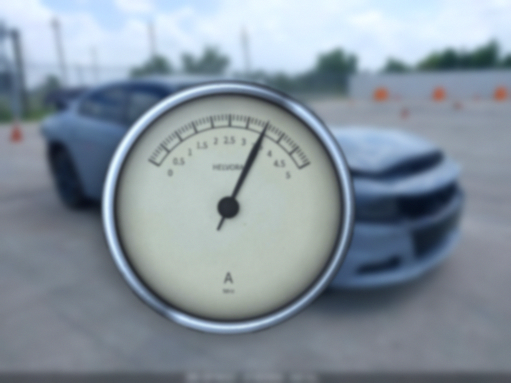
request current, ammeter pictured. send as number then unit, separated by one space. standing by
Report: 3.5 A
